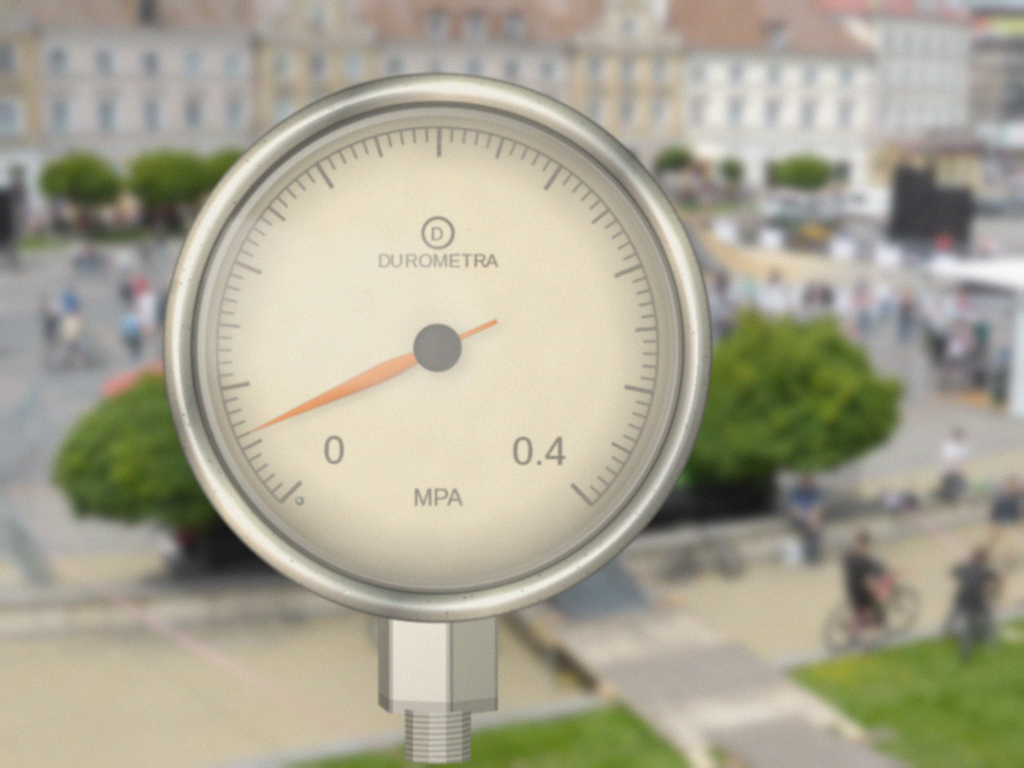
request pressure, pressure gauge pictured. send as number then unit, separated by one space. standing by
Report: 0.03 MPa
